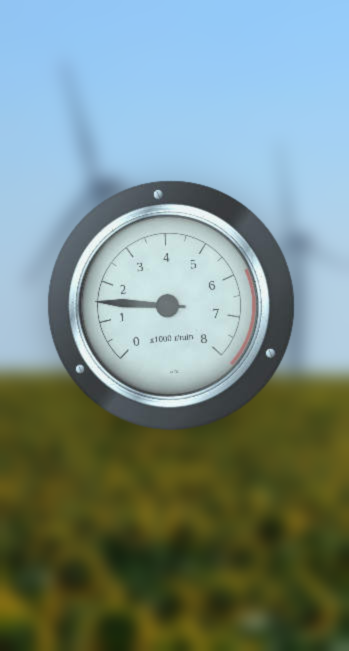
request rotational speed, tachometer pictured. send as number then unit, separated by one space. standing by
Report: 1500 rpm
